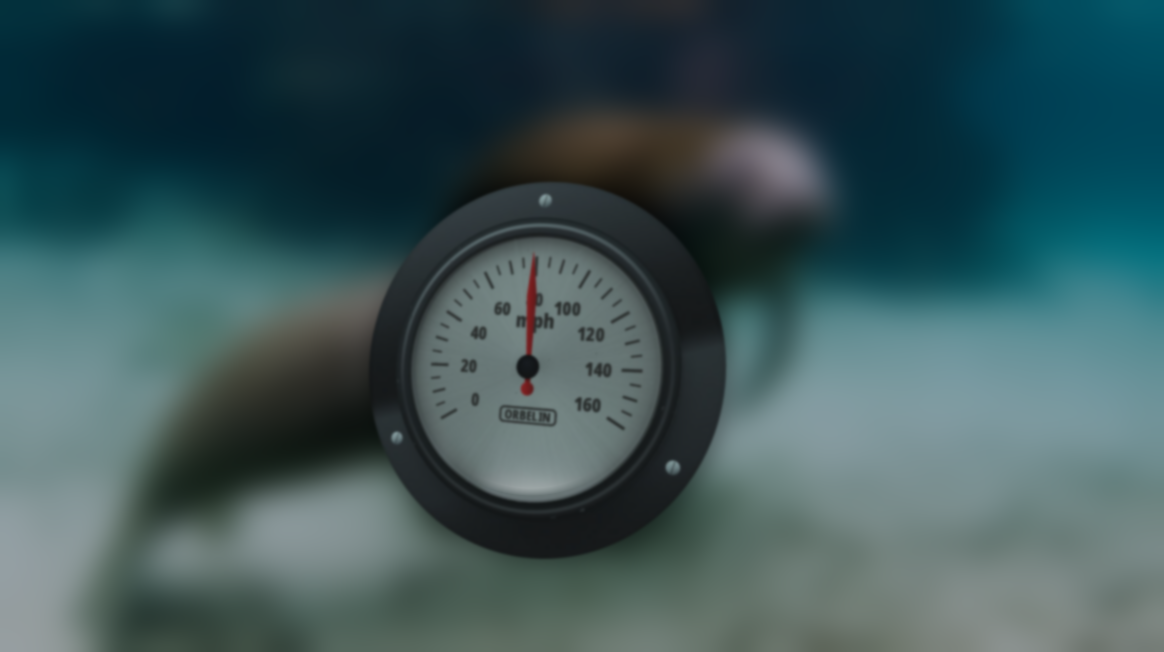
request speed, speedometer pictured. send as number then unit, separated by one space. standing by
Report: 80 mph
